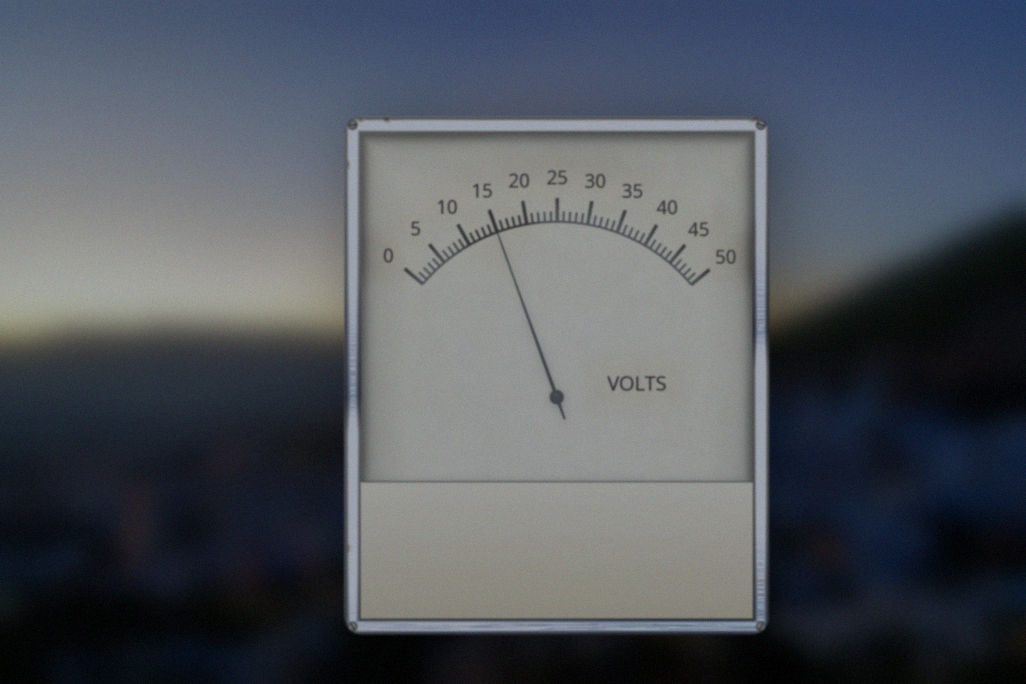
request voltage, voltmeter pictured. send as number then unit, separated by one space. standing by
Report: 15 V
